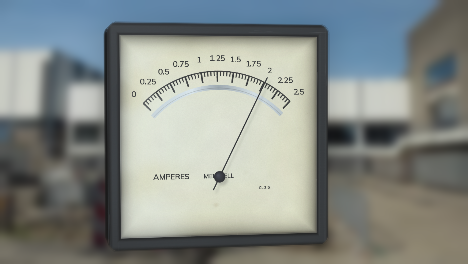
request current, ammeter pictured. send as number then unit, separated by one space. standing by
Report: 2 A
